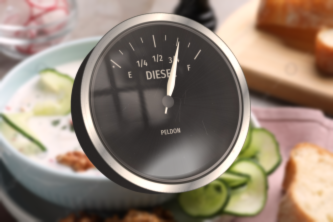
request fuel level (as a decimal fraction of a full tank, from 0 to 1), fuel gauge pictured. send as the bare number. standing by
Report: 0.75
